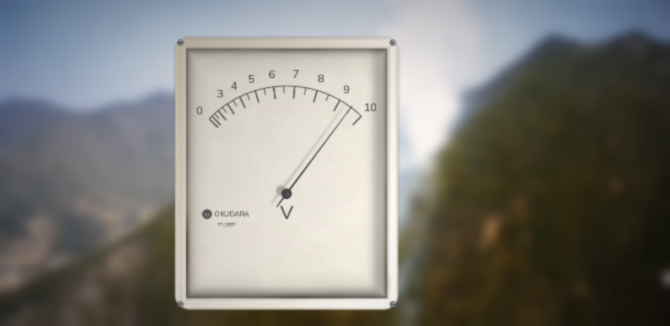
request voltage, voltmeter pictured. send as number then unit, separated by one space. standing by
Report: 9.5 V
